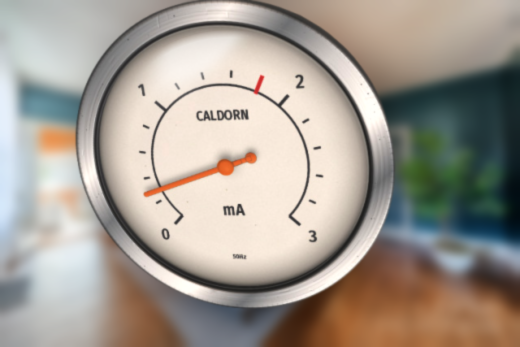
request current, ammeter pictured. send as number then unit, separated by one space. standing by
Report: 0.3 mA
